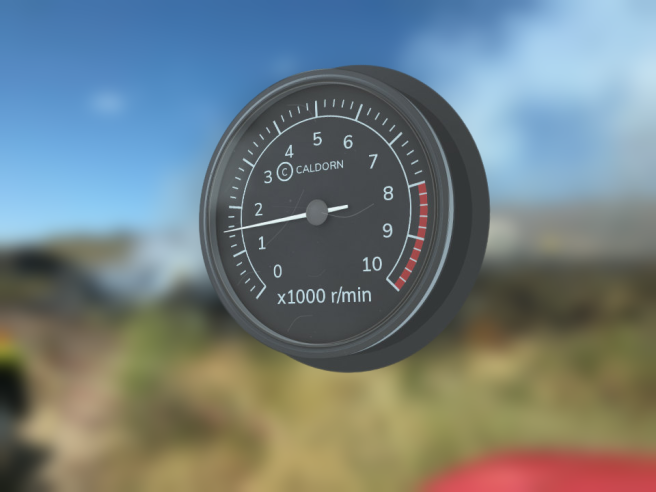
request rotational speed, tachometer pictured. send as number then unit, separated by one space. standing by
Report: 1500 rpm
